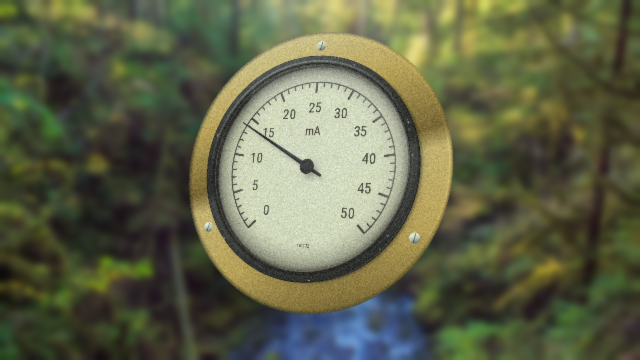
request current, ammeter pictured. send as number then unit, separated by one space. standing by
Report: 14 mA
